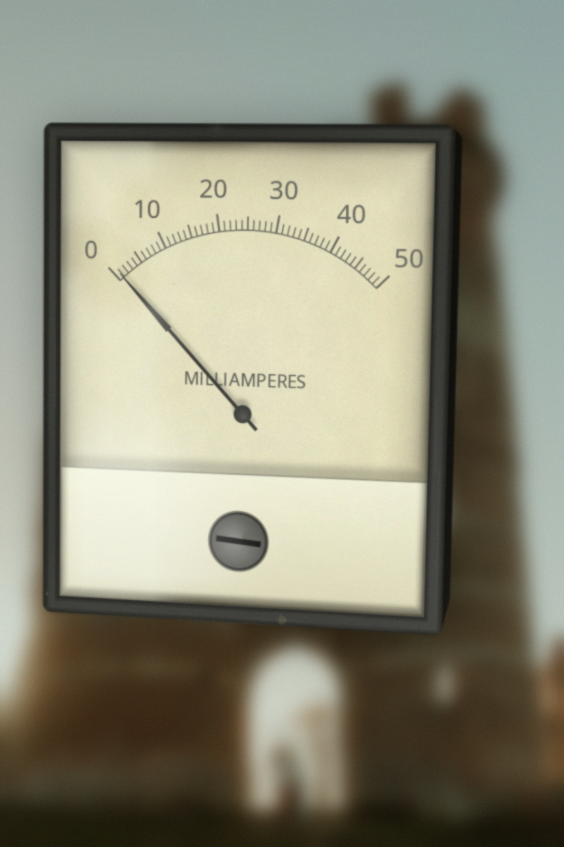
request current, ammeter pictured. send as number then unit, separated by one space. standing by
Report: 1 mA
